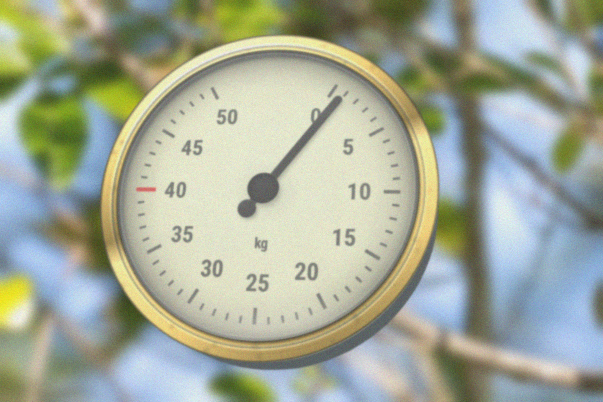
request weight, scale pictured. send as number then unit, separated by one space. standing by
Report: 1 kg
